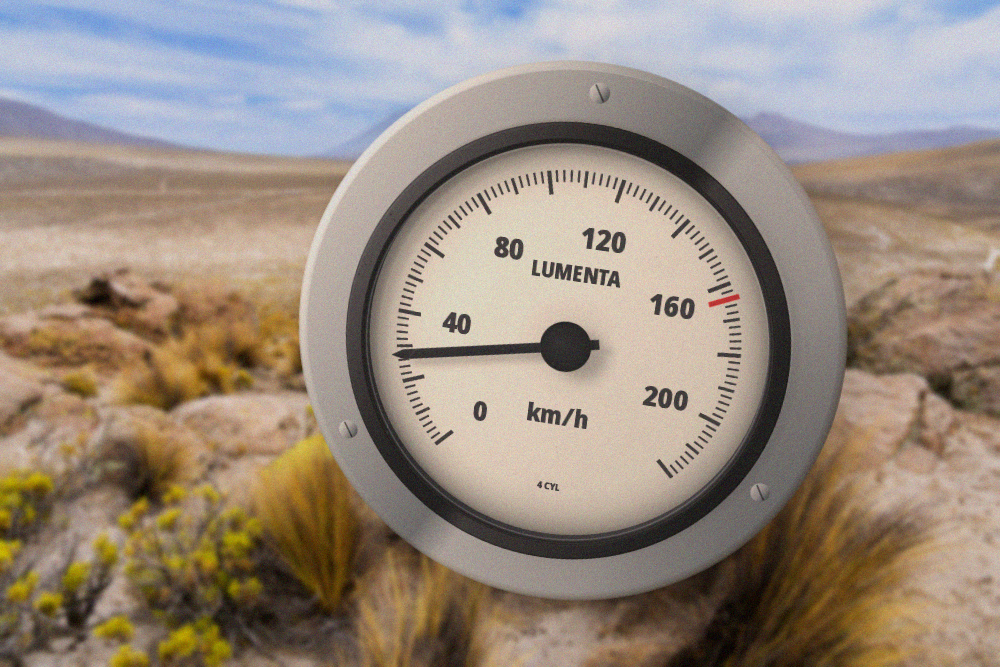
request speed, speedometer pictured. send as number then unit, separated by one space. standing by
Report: 28 km/h
